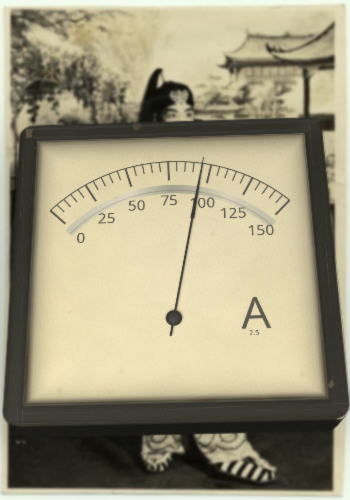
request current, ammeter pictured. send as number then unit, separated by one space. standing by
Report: 95 A
